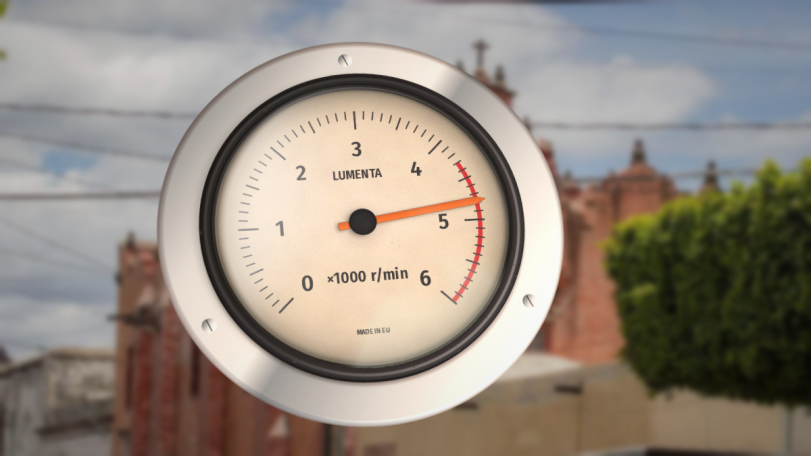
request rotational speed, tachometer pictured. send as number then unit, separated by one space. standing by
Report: 4800 rpm
